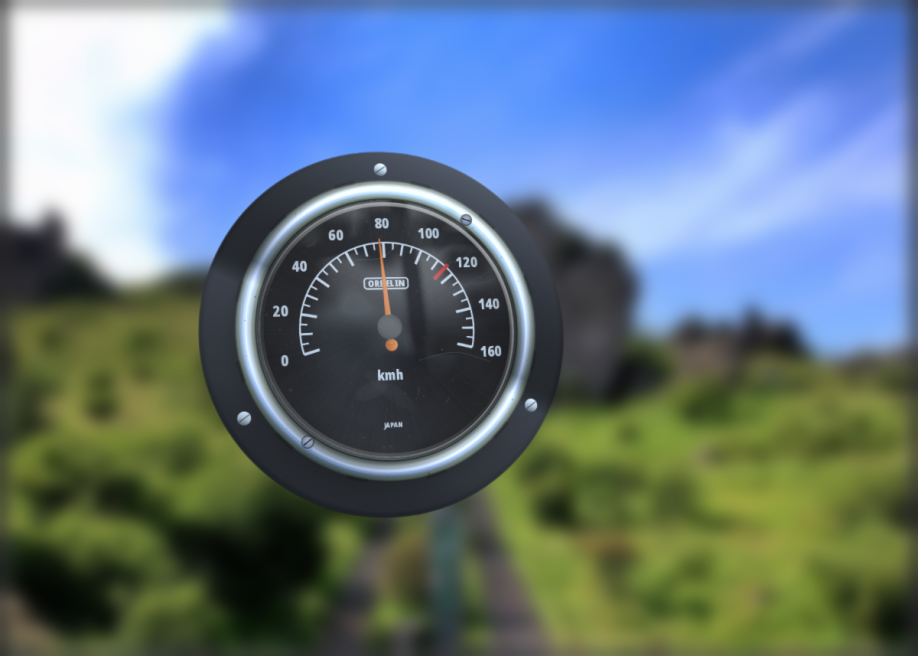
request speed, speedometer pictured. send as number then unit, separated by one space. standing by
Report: 77.5 km/h
